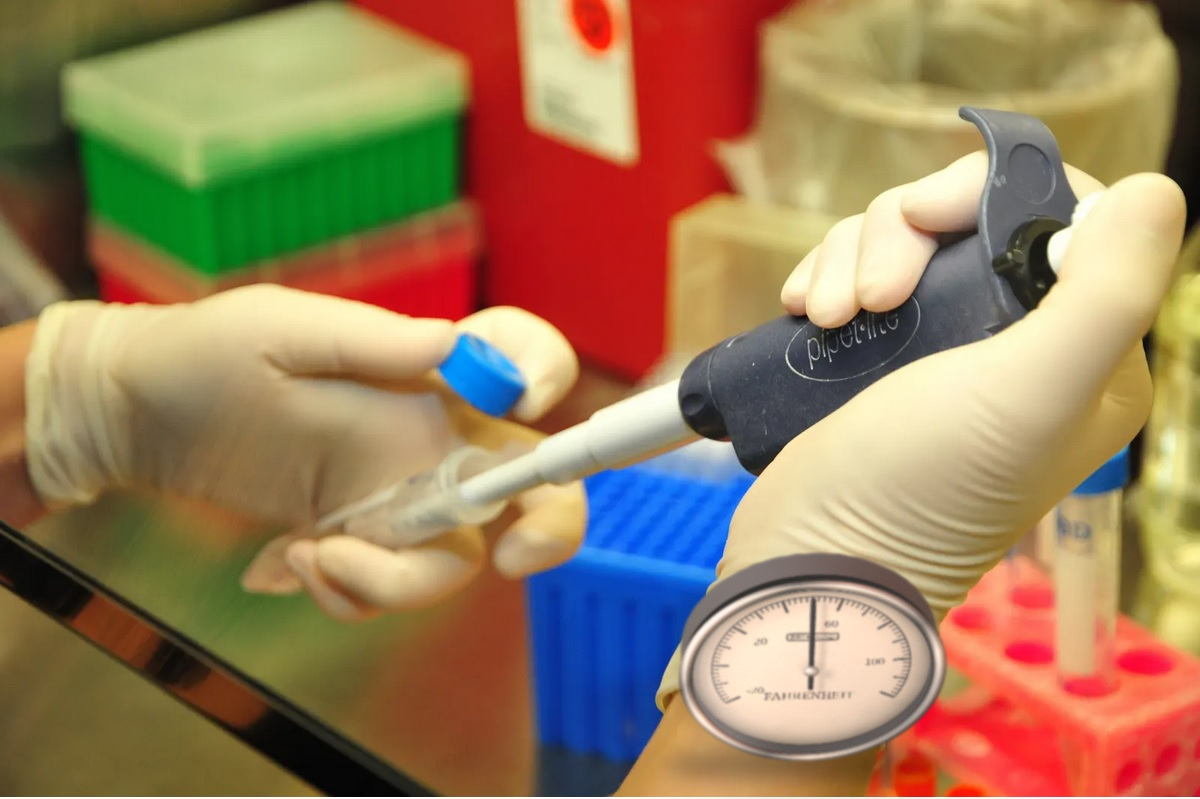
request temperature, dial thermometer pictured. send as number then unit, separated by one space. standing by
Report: 50 °F
